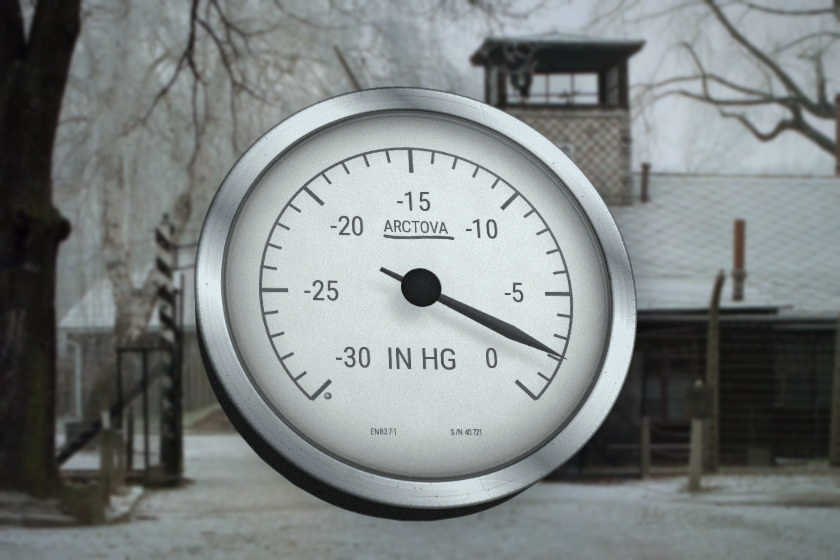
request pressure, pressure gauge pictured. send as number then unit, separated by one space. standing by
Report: -2 inHg
